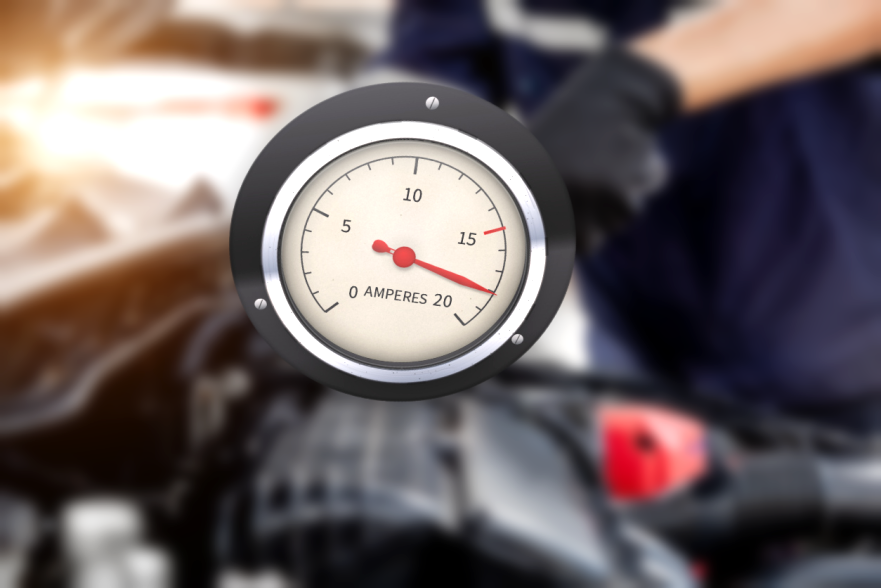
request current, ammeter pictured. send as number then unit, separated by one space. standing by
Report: 18 A
